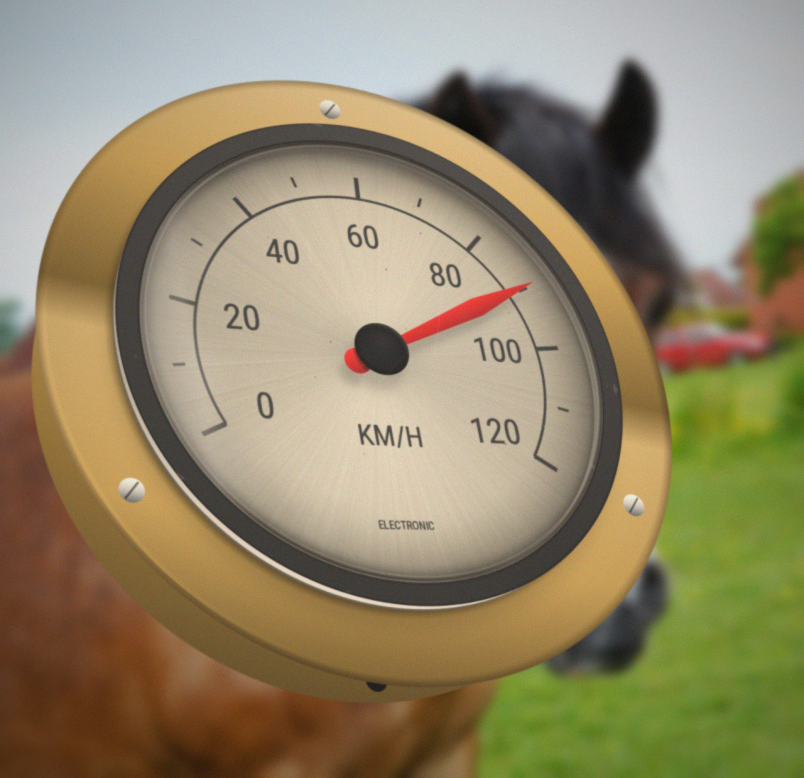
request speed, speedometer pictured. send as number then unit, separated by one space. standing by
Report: 90 km/h
